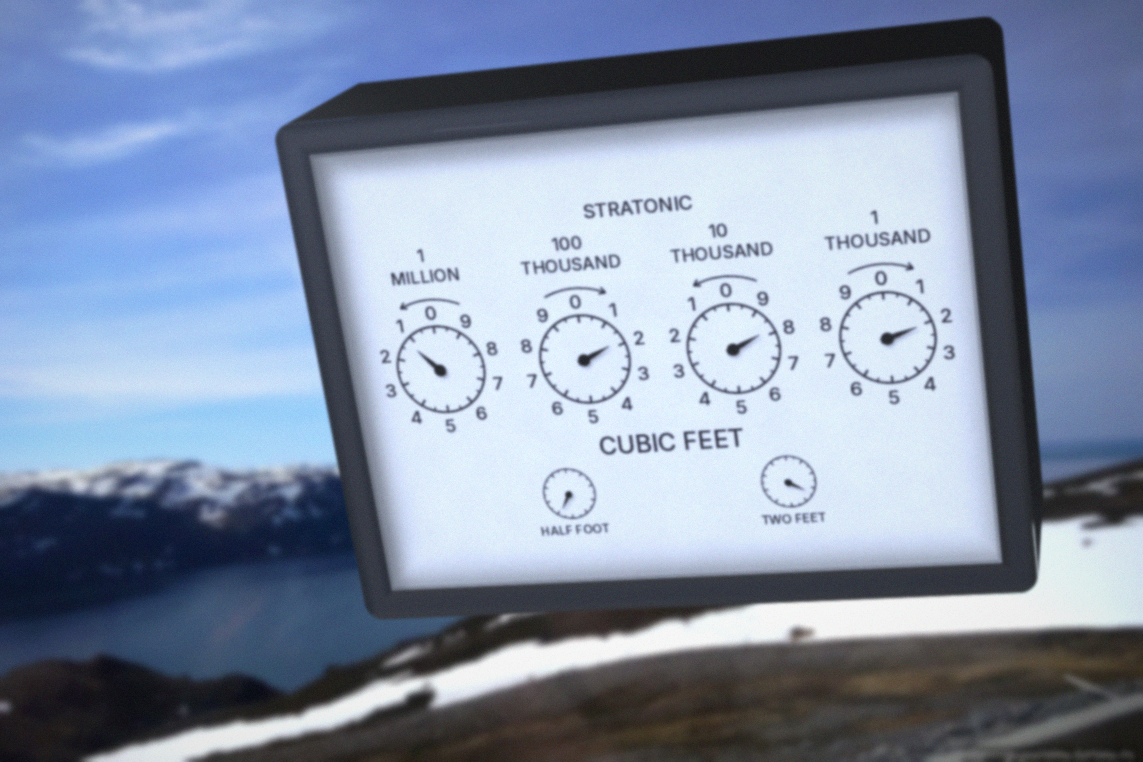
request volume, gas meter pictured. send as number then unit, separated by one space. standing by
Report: 118200 ft³
